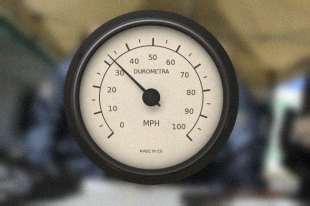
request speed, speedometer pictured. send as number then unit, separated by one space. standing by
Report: 32.5 mph
